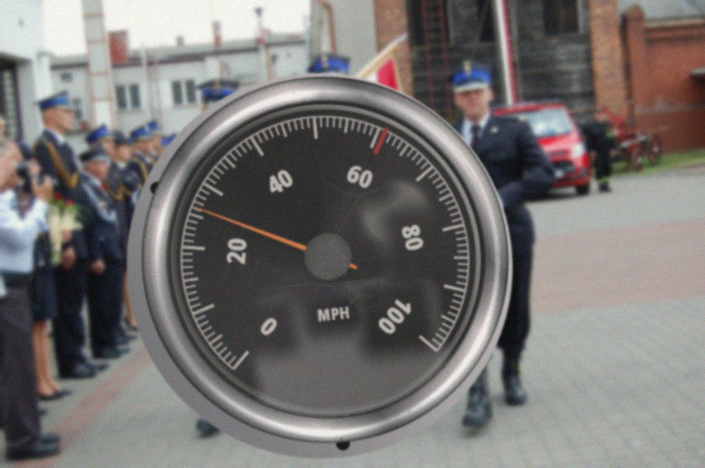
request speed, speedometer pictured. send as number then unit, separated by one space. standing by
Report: 26 mph
